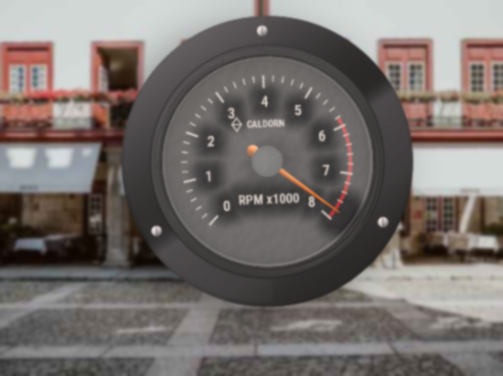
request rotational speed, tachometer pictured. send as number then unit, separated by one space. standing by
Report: 7800 rpm
